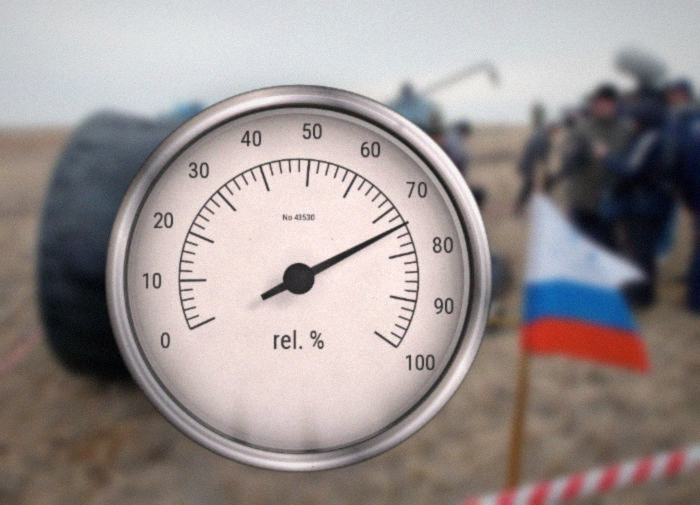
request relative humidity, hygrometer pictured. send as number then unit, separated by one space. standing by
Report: 74 %
